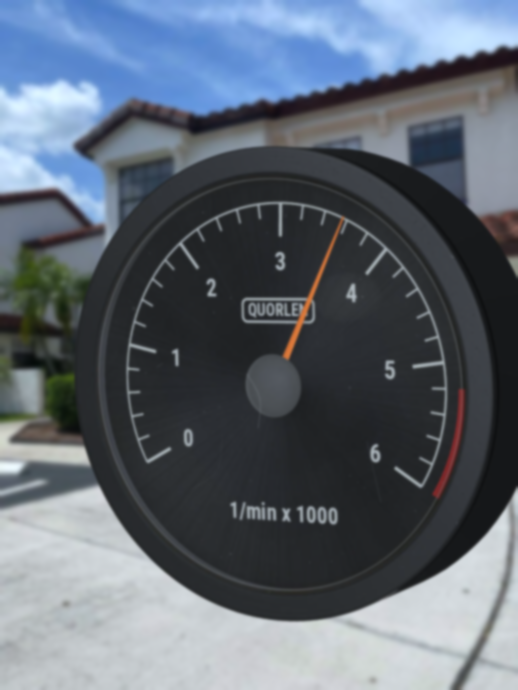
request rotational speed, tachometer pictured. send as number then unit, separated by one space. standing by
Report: 3600 rpm
